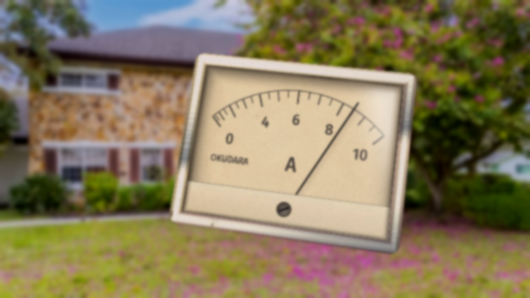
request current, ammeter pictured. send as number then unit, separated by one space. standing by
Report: 8.5 A
